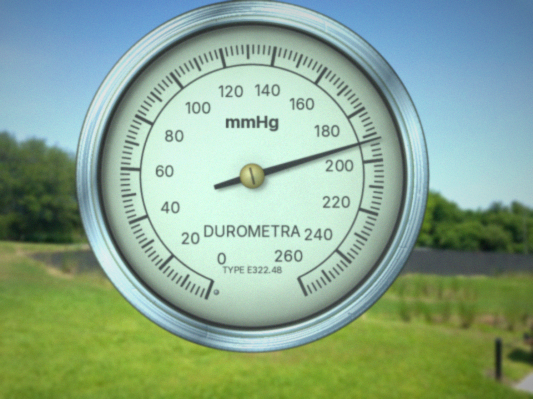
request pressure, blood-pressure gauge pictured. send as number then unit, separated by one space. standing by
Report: 192 mmHg
